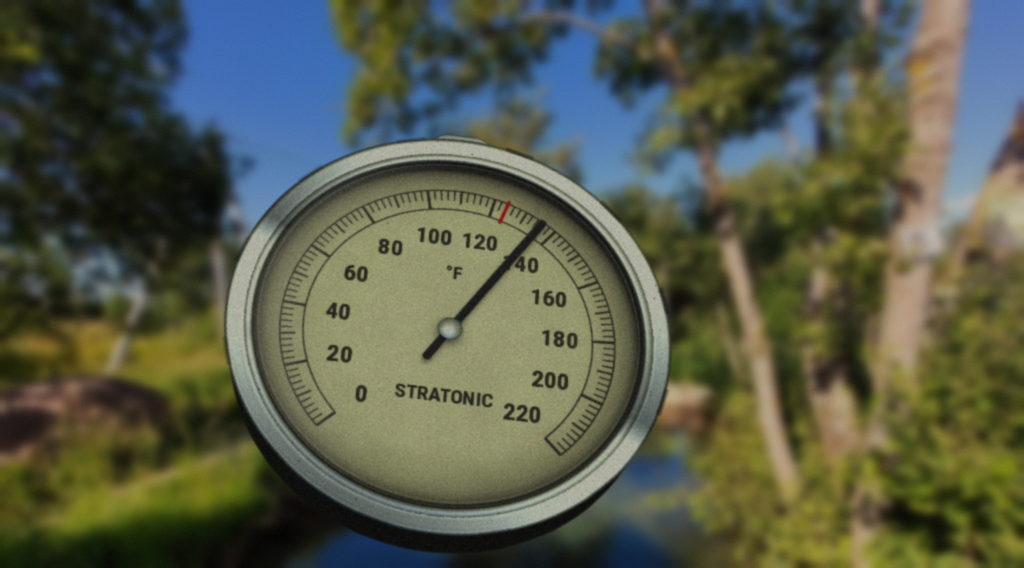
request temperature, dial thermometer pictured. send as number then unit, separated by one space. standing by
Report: 136 °F
